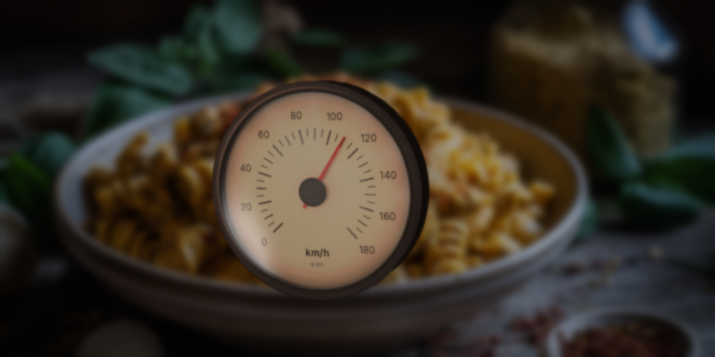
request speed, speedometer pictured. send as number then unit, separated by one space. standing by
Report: 110 km/h
